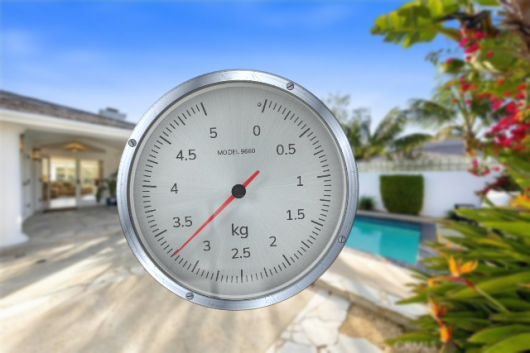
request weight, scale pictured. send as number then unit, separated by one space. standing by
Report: 3.25 kg
